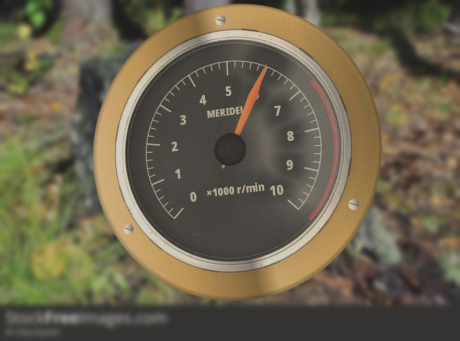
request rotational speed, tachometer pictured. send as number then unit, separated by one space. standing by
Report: 6000 rpm
